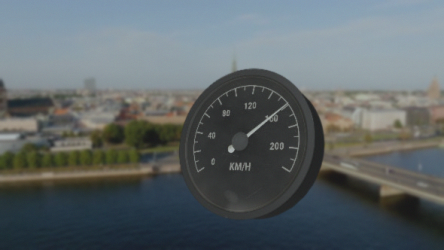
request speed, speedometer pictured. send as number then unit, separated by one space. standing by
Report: 160 km/h
